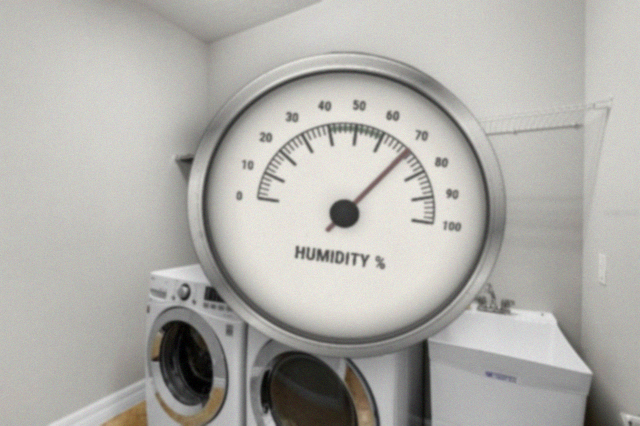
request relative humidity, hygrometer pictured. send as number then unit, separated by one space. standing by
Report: 70 %
